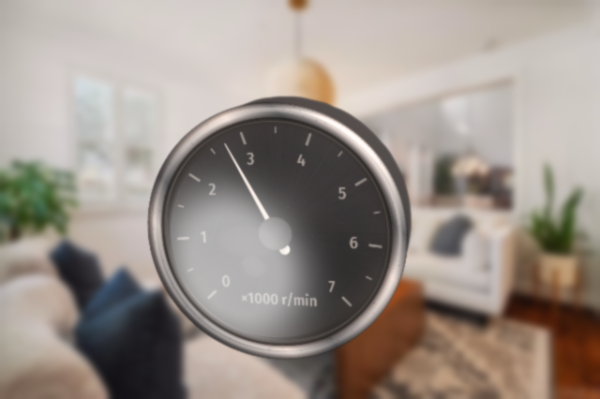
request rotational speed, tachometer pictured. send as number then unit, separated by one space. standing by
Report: 2750 rpm
